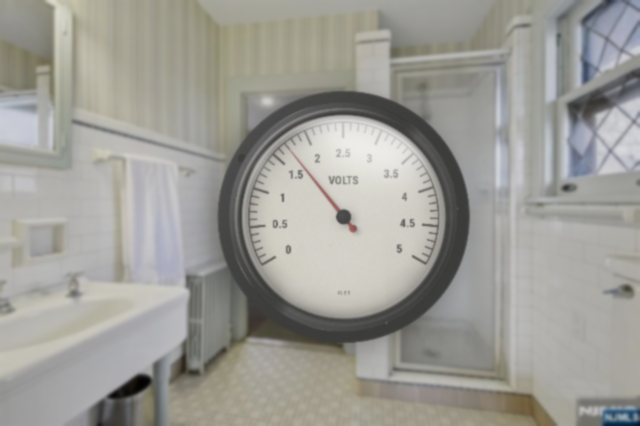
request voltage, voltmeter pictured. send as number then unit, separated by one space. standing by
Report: 1.7 V
